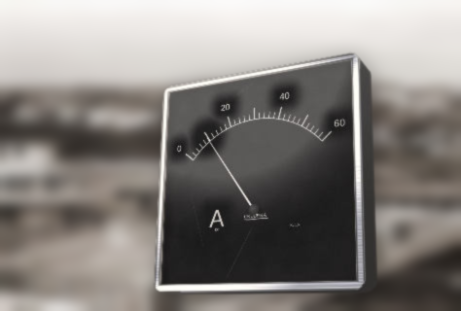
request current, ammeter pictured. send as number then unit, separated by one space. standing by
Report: 10 A
